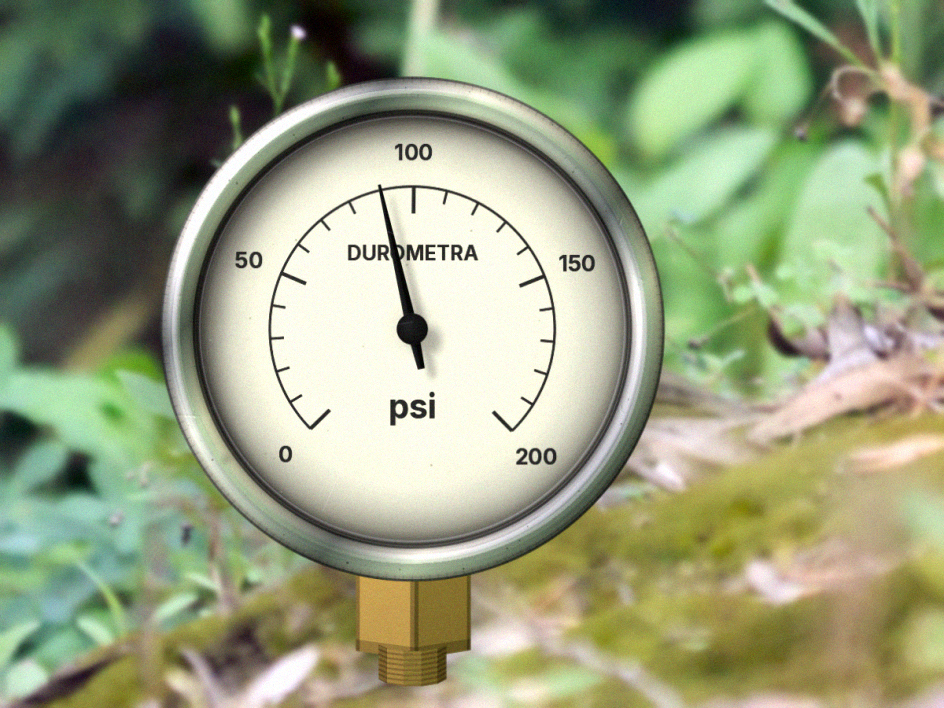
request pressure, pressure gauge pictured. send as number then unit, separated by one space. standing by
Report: 90 psi
